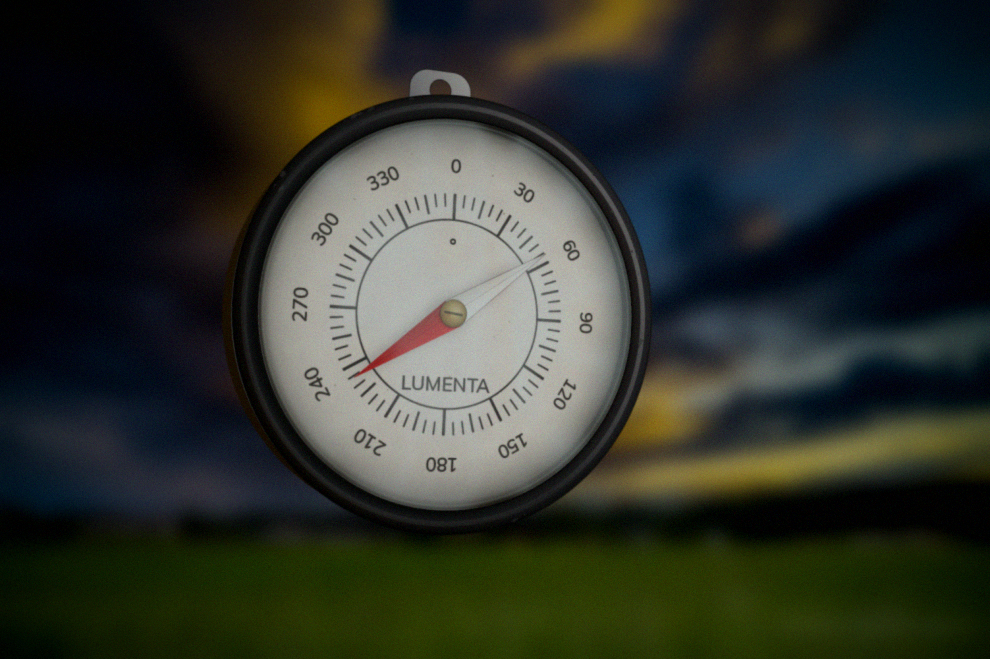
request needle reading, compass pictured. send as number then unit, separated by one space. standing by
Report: 235 °
